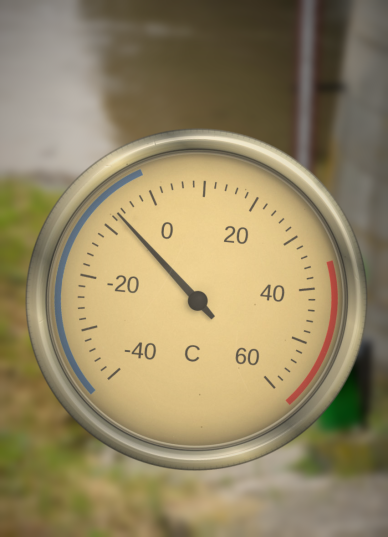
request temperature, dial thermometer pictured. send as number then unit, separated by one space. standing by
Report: -7 °C
